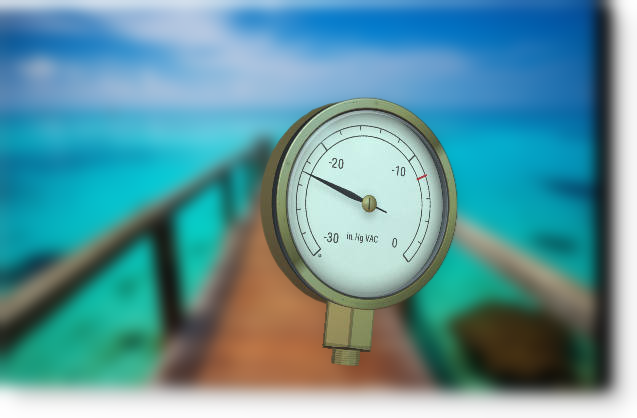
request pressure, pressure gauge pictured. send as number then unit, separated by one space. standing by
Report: -23 inHg
